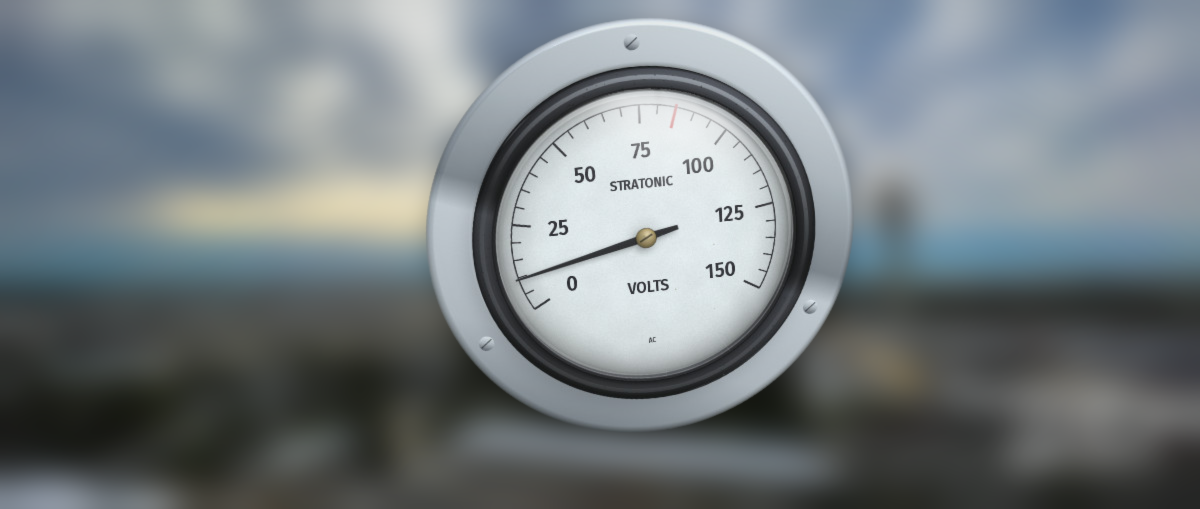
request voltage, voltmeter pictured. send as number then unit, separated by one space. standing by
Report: 10 V
